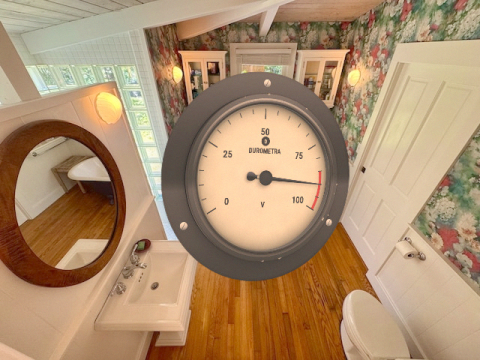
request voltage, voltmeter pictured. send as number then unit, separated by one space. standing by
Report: 90 V
